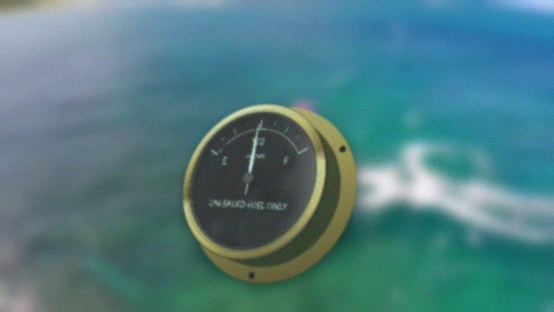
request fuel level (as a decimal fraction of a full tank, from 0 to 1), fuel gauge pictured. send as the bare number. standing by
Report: 0.5
